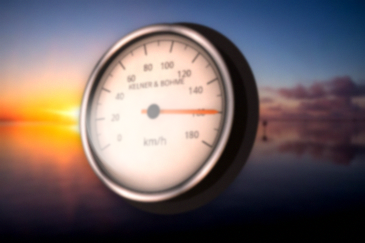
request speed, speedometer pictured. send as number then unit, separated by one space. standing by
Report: 160 km/h
